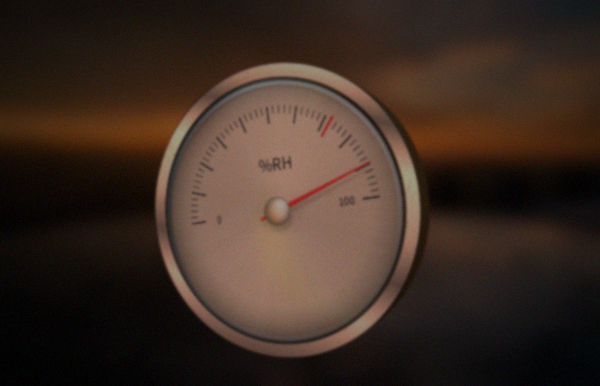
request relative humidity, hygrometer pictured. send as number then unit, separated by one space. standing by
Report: 90 %
